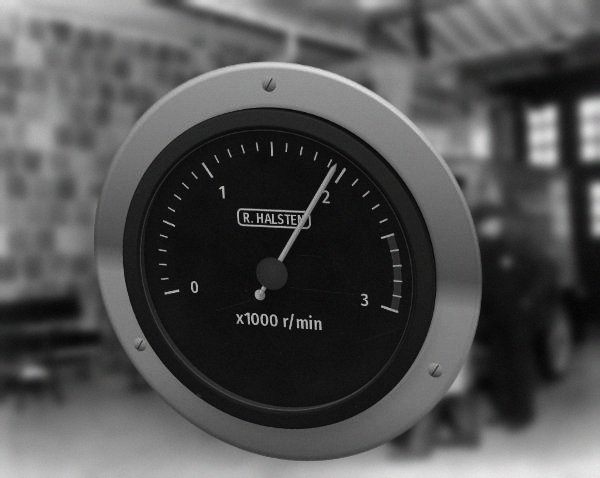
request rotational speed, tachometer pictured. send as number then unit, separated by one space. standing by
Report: 1950 rpm
